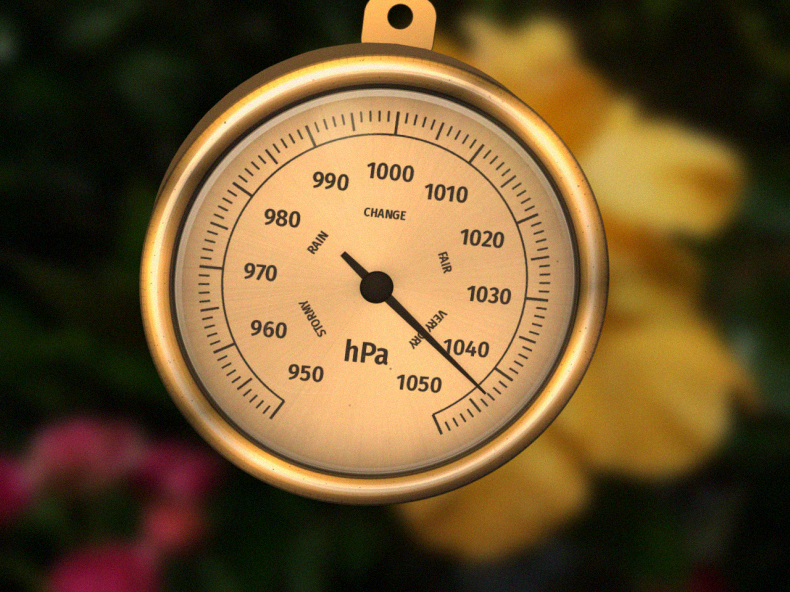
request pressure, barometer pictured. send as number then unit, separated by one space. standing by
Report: 1043 hPa
